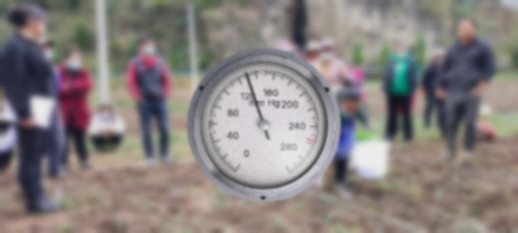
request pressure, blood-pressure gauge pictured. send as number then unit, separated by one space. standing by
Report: 130 mmHg
